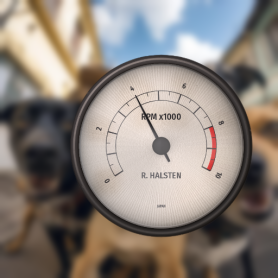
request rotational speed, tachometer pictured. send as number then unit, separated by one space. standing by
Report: 4000 rpm
